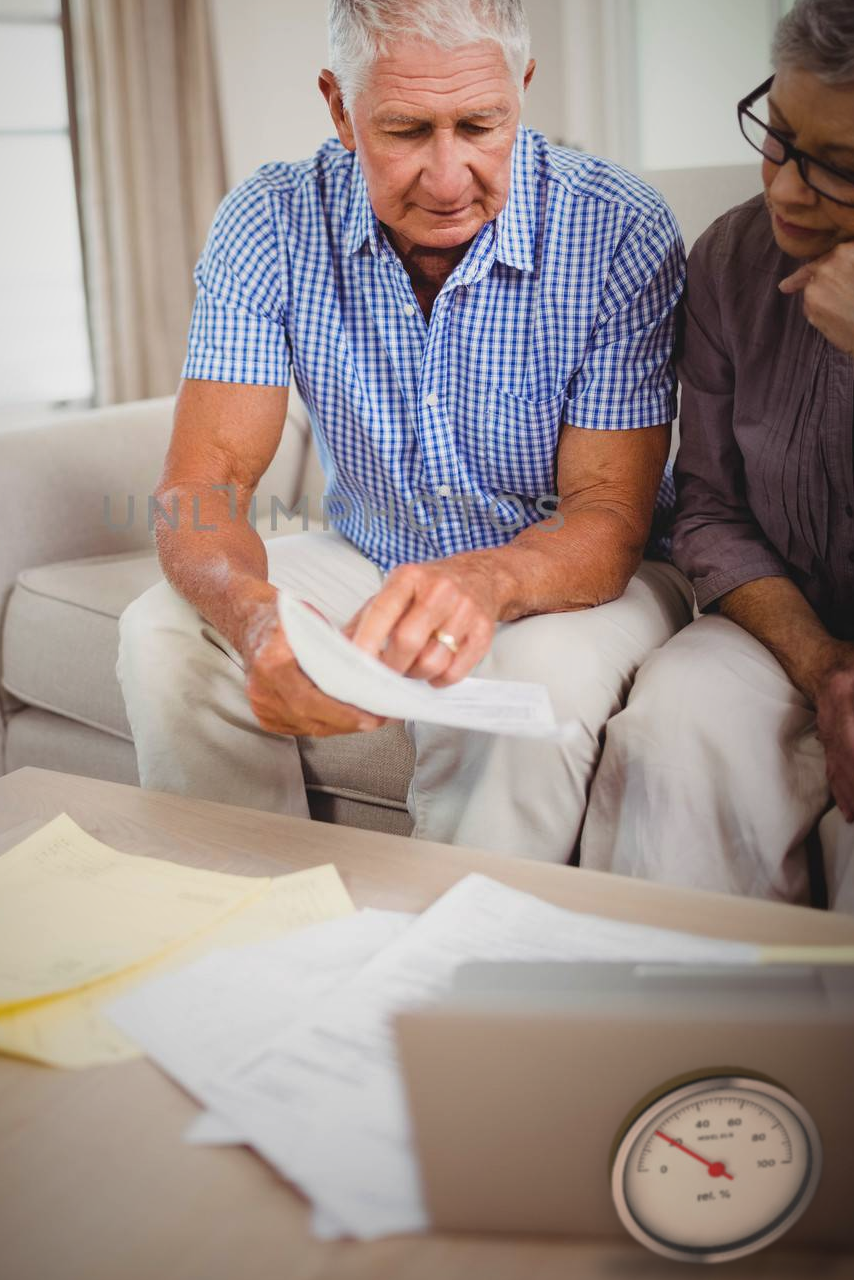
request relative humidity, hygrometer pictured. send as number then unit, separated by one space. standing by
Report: 20 %
